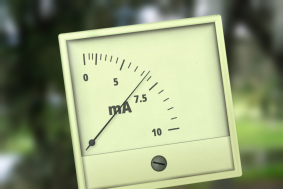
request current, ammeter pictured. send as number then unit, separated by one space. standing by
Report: 6.75 mA
